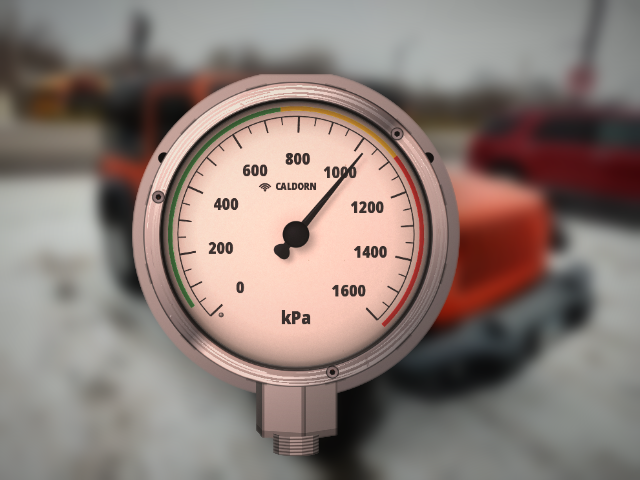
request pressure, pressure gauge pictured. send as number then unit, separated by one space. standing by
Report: 1025 kPa
